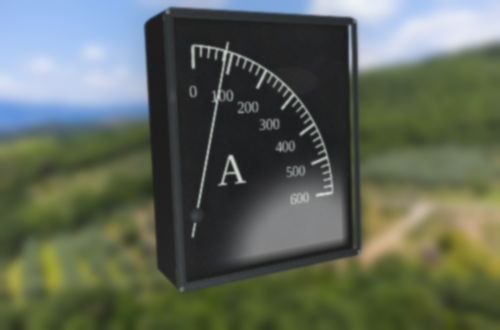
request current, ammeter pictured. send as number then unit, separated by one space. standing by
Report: 80 A
